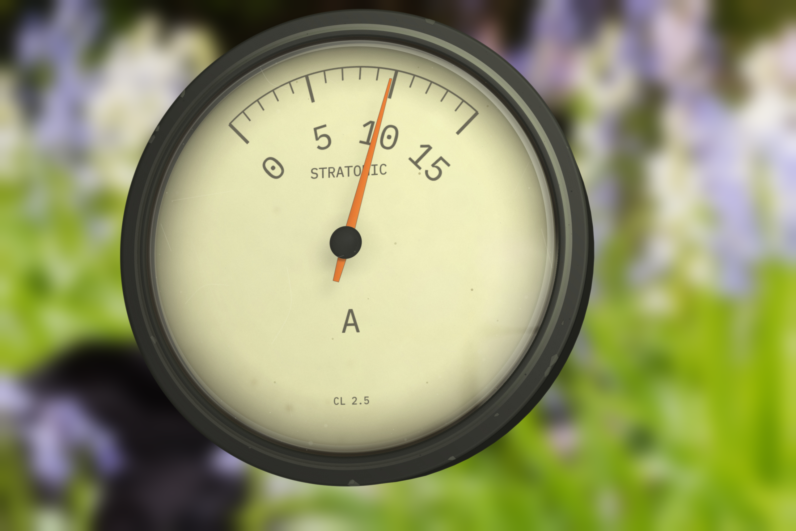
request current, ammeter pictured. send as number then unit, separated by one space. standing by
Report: 10 A
